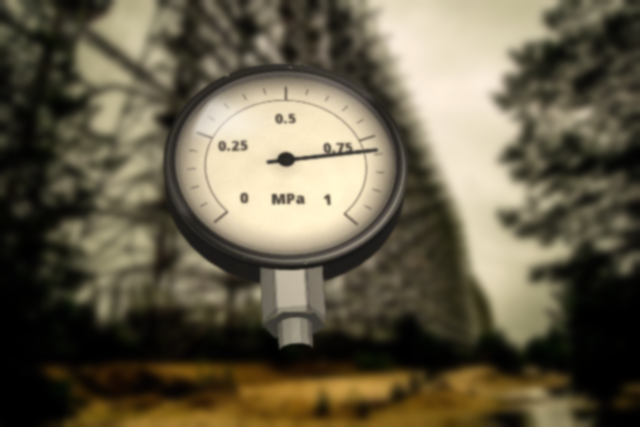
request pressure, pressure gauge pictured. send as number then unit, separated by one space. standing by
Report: 0.8 MPa
